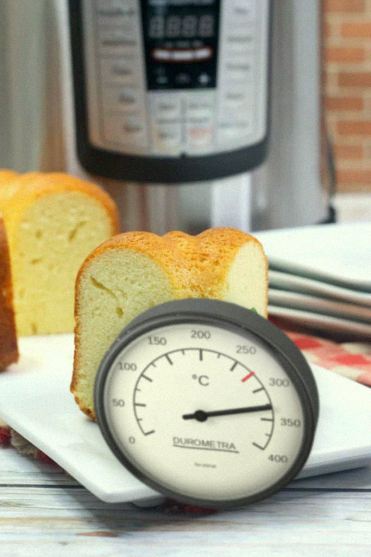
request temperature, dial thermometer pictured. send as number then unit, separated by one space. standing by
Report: 325 °C
